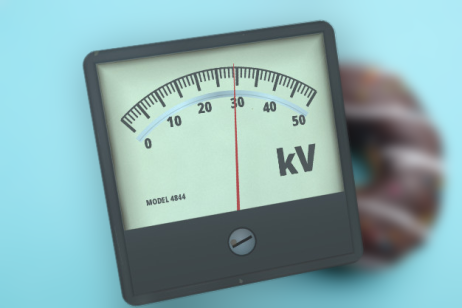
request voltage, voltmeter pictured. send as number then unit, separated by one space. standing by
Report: 29 kV
